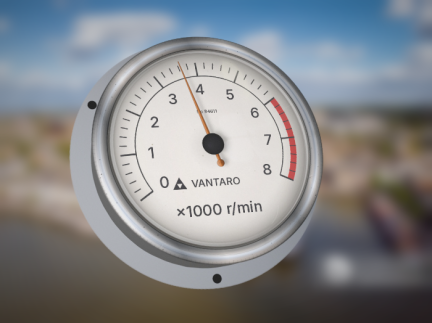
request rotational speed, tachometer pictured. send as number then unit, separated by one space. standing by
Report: 3600 rpm
